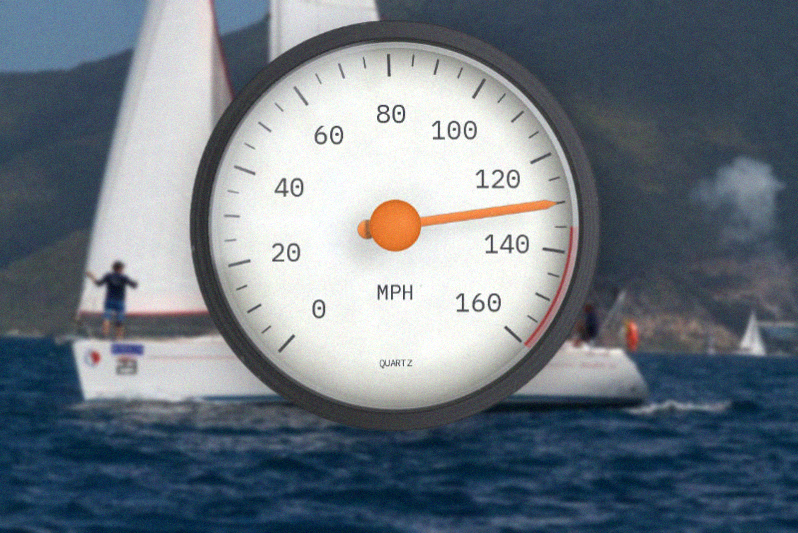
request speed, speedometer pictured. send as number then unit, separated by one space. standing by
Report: 130 mph
